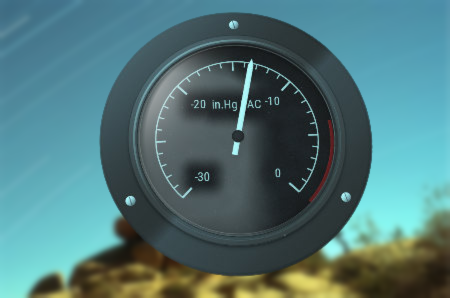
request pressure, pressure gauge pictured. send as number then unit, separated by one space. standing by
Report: -13.5 inHg
